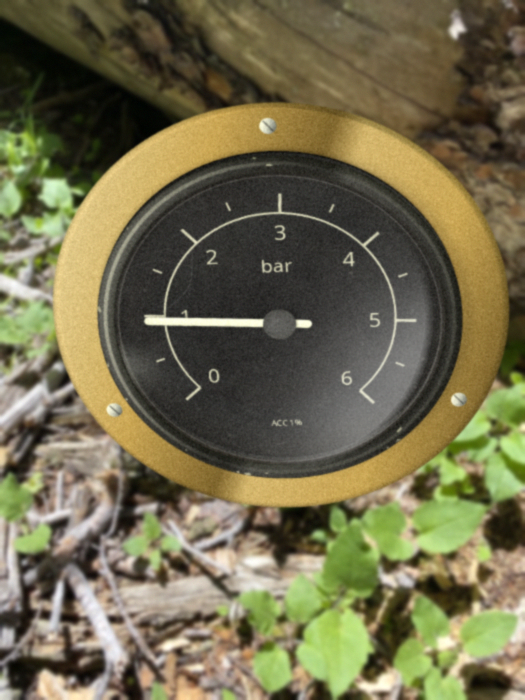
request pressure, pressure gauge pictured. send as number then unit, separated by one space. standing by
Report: 1 bar
